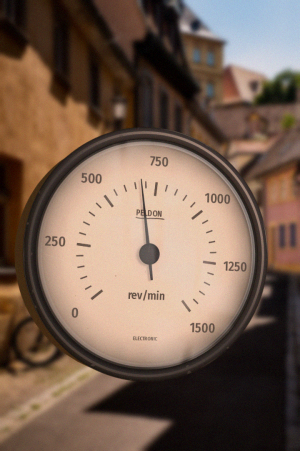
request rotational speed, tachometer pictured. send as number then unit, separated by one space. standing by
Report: 675 rpm
